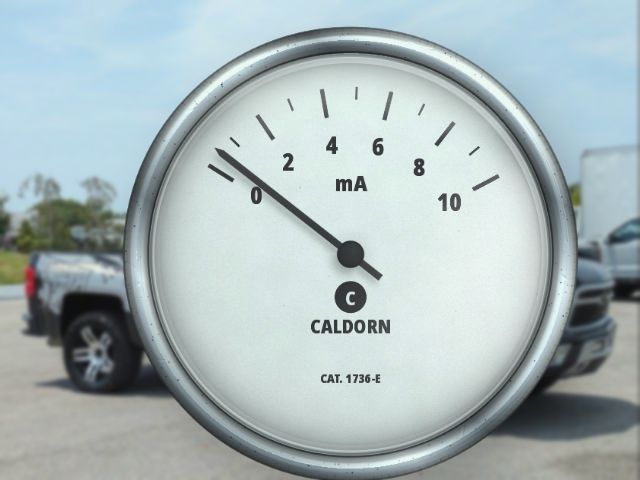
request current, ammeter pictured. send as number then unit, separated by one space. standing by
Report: 0.5 mA
